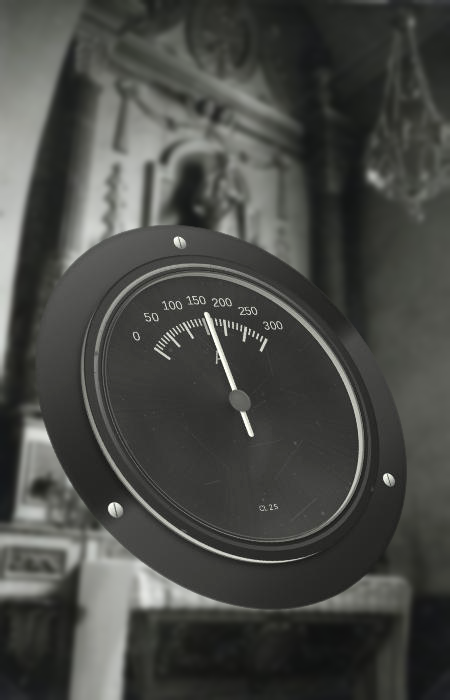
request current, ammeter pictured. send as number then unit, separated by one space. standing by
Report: 150 A
